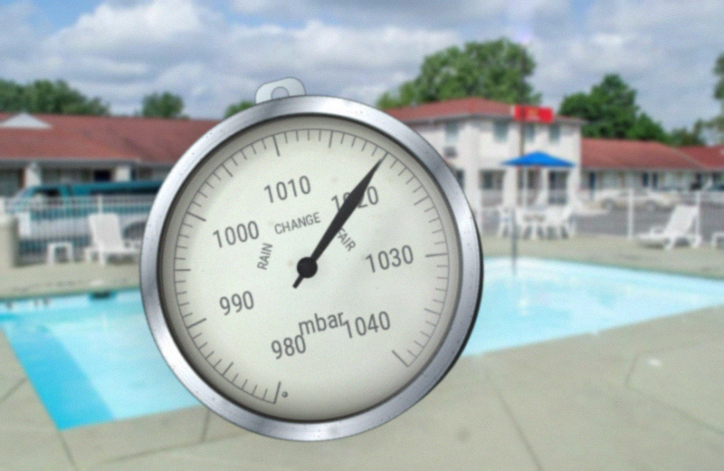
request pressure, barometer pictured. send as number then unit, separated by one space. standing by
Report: 1020 mbar
